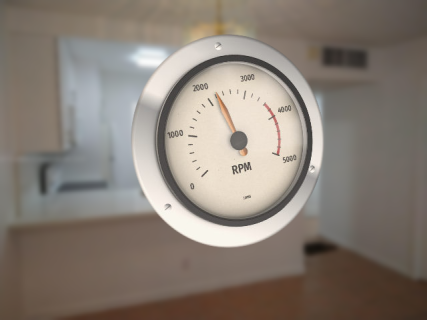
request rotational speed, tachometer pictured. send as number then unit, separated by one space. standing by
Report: 2200 rpm
